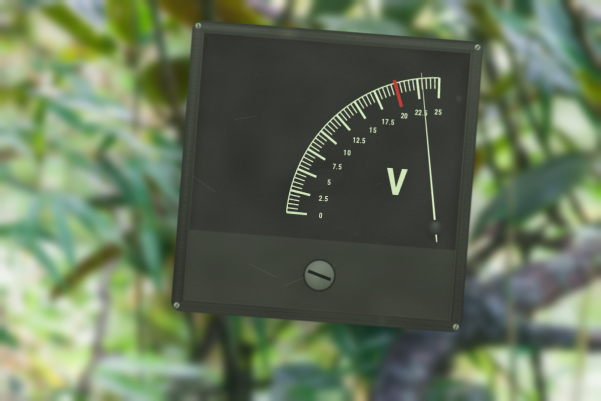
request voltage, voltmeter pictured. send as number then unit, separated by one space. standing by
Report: 23 V
